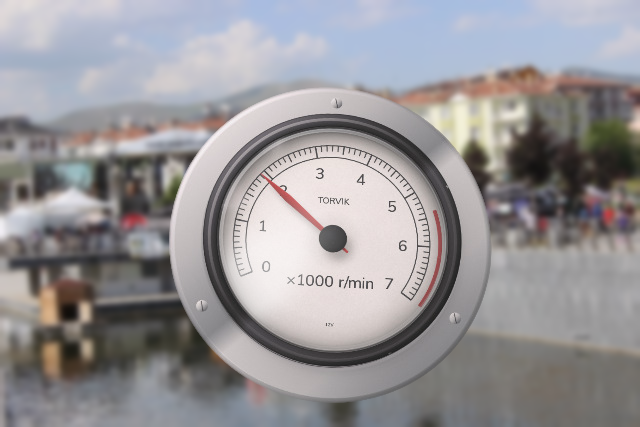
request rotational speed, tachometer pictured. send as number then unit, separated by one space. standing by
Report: 1900 rpm
